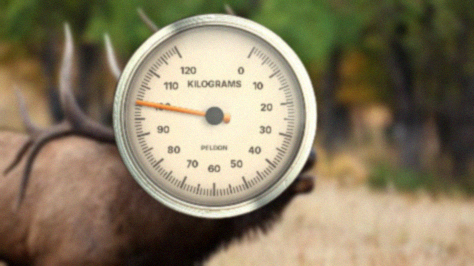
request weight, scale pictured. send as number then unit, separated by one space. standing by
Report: 100 kg
